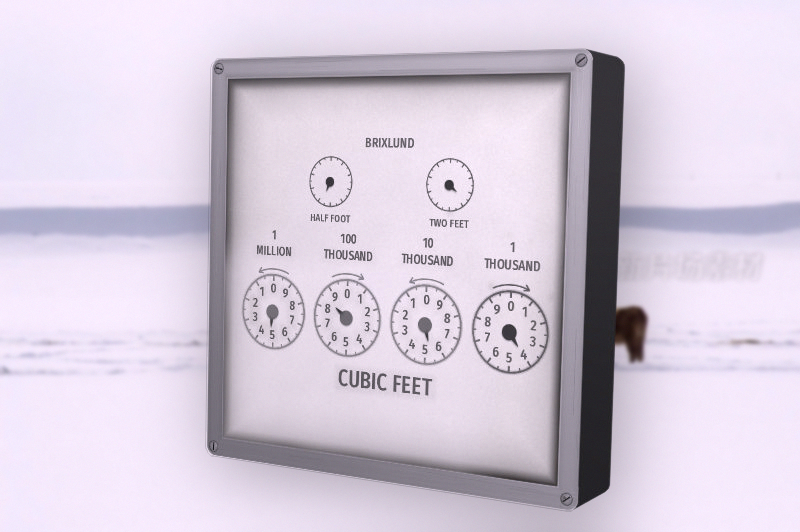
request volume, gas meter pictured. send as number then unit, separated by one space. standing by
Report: 485400 ft³
